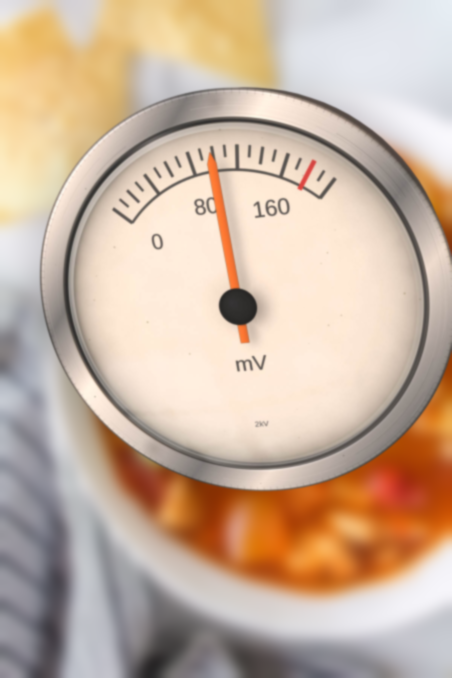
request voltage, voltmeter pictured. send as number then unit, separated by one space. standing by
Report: 100 mV
